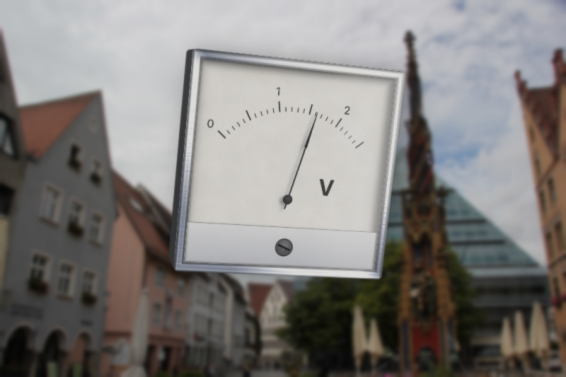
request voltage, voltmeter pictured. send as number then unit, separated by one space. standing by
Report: 1.6 V
